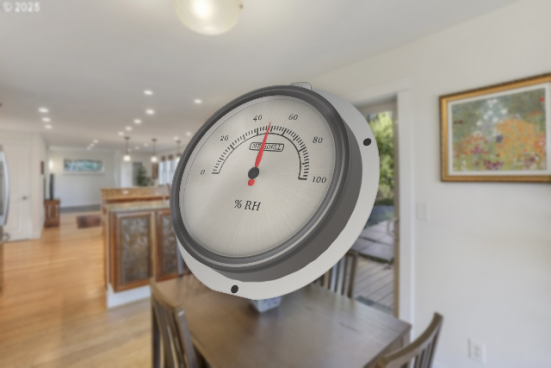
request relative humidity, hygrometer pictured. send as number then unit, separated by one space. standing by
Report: 50 %
